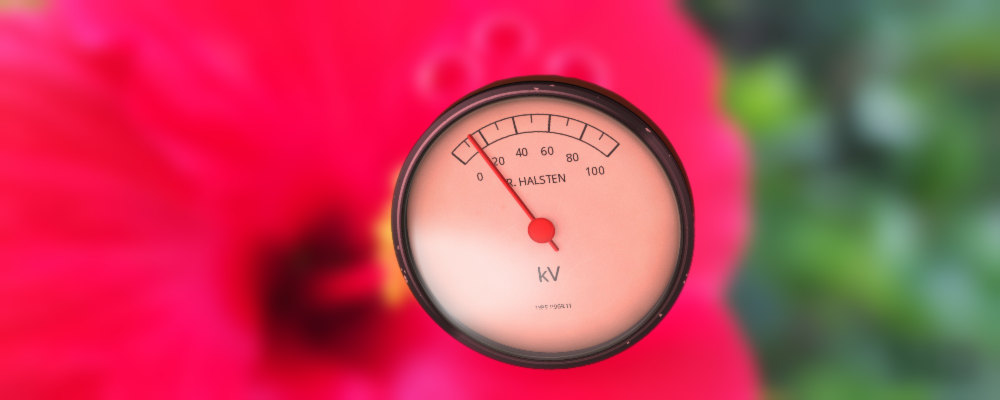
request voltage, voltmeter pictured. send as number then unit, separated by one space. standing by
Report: 15 kV
